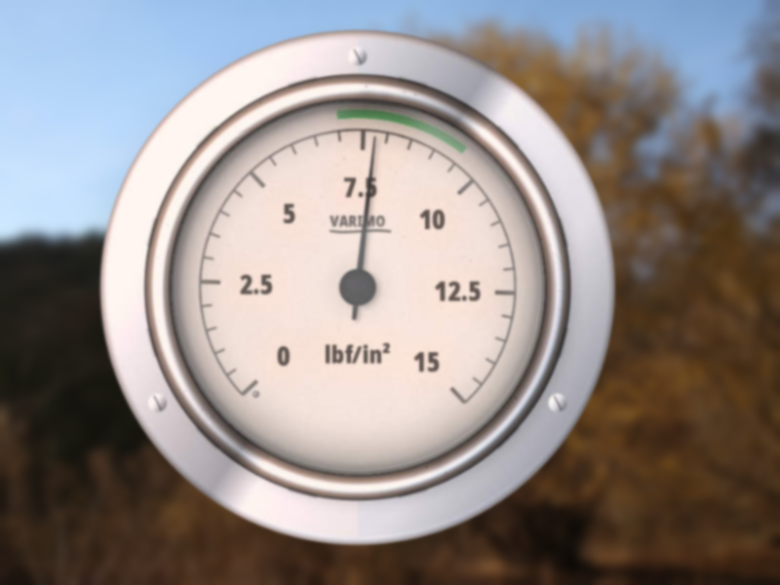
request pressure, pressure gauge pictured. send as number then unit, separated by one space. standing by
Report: 7.75 psi
